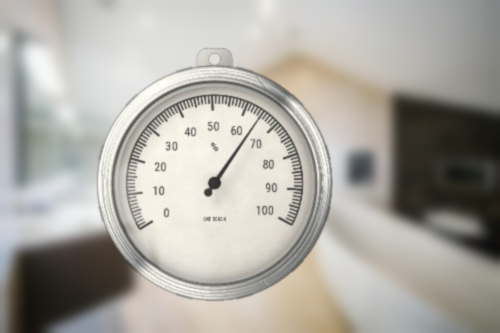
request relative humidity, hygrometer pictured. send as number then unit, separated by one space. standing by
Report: 65 %
